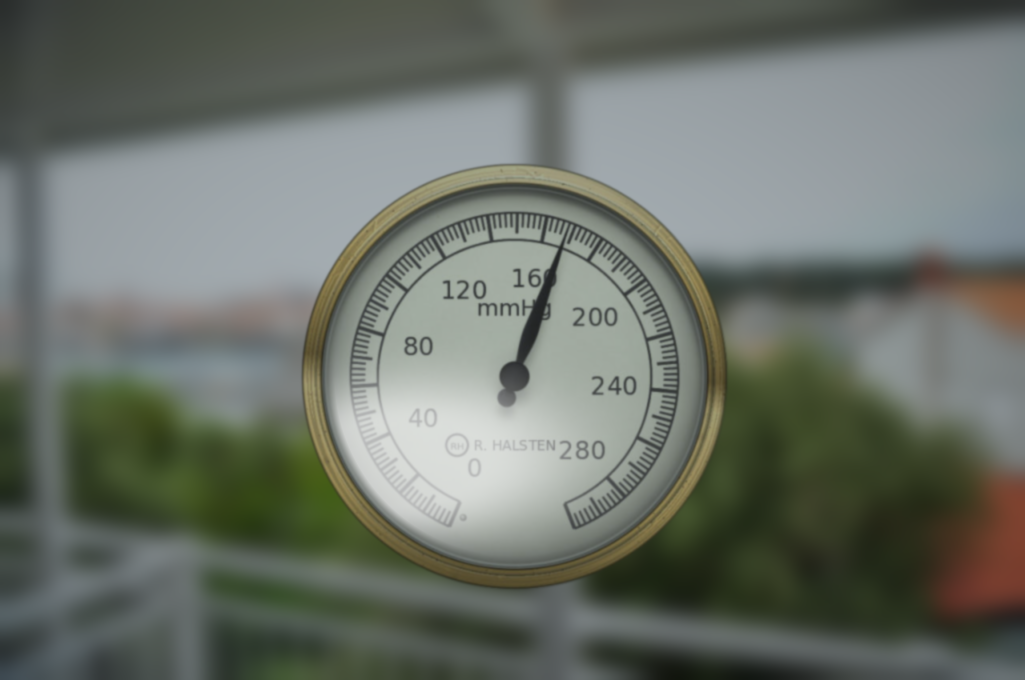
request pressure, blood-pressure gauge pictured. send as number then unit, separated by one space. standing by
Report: 168 mmHg
